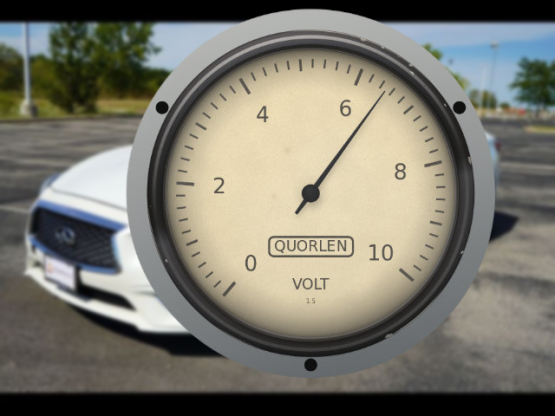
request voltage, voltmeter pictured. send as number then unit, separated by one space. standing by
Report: 6.5 V
